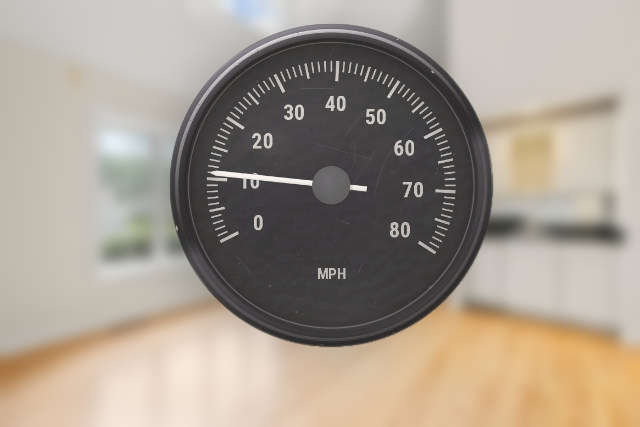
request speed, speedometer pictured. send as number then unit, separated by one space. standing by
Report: 11 mph
